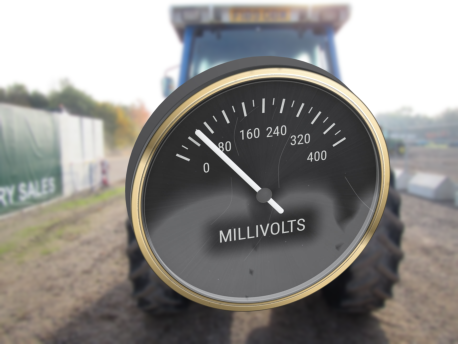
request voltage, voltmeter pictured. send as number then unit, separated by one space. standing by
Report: 60 mV
